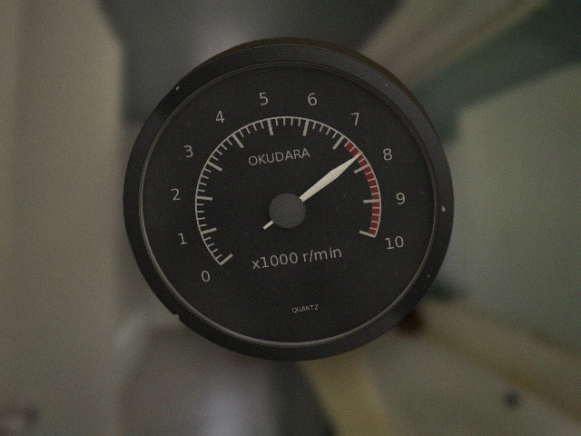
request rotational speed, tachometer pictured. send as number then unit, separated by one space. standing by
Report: 7600 rpm
